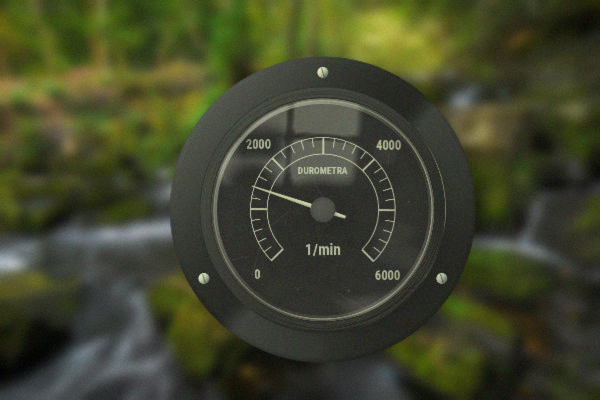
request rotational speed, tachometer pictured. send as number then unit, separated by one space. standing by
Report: 1400 rpm
